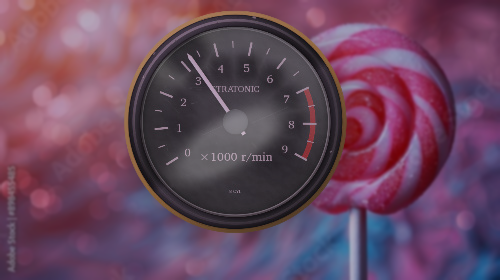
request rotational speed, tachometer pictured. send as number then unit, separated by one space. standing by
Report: 3250 rpm
